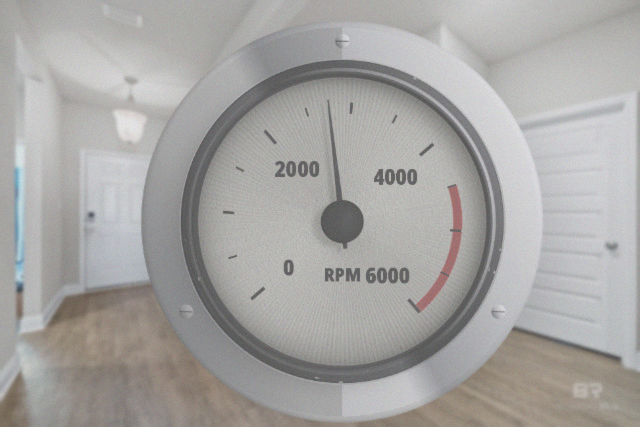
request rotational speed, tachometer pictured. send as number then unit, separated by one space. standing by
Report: 2750 rpm
